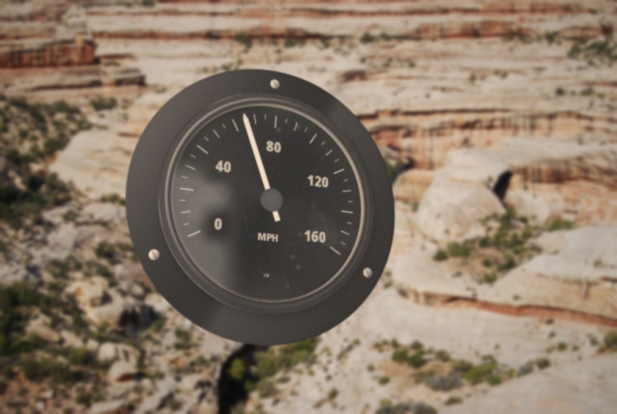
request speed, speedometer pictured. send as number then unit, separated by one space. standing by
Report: 65 mph
